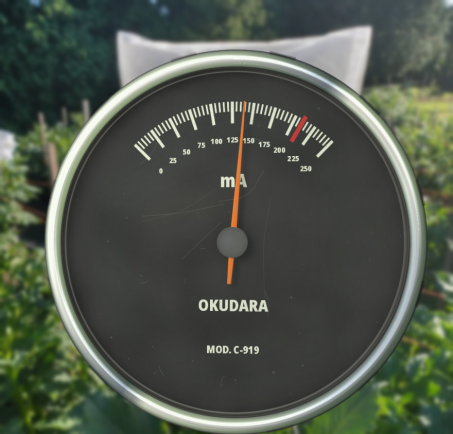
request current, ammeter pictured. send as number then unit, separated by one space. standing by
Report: 140 mA
